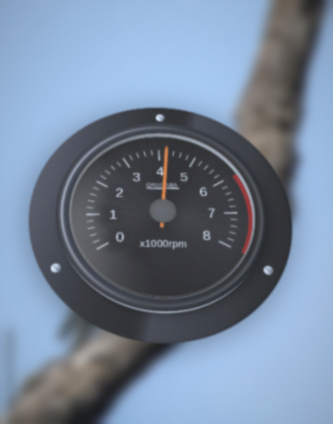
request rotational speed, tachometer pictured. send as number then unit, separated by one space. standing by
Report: 4200 rpm
